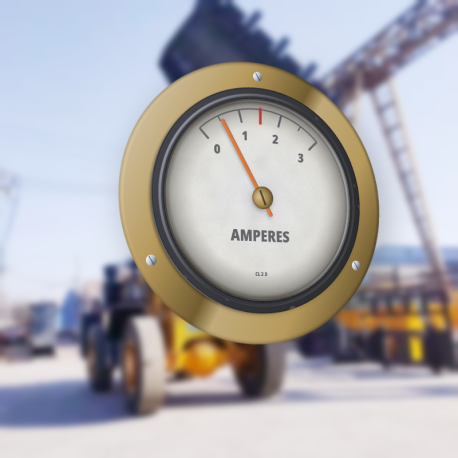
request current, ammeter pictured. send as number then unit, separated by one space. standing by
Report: 0.5 A
